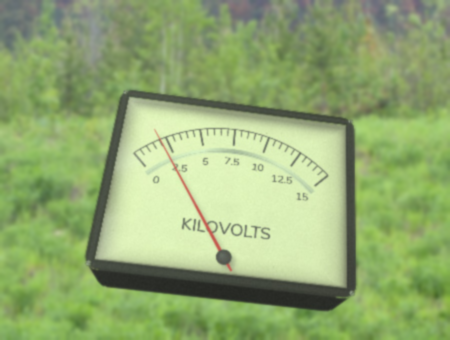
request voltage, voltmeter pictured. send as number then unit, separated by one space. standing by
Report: 2 kV
